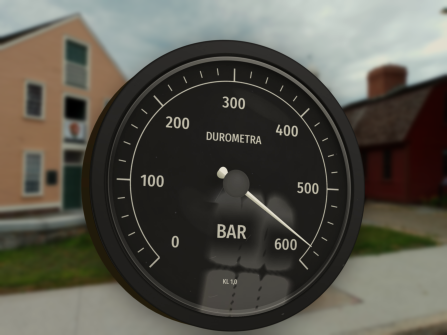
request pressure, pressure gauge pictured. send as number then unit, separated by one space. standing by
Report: 580 bar
